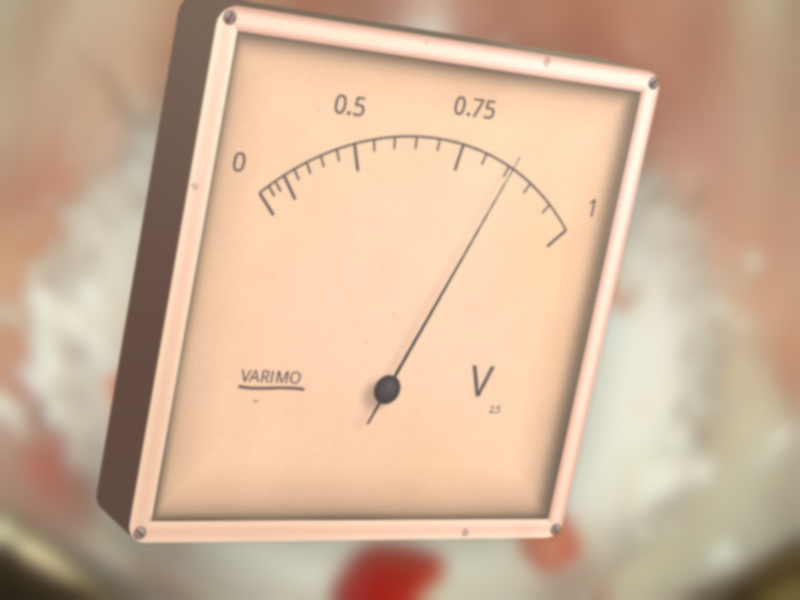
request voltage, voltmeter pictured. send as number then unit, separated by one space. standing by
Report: 0.85 V
